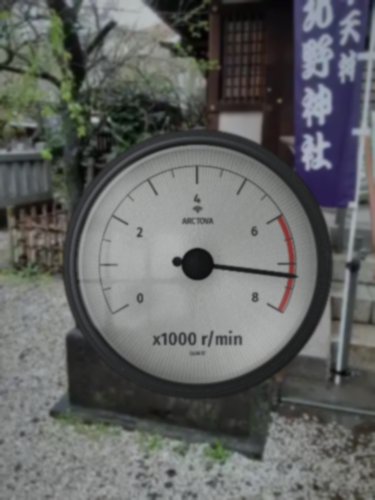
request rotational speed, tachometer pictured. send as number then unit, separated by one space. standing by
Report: 7250 rpm
